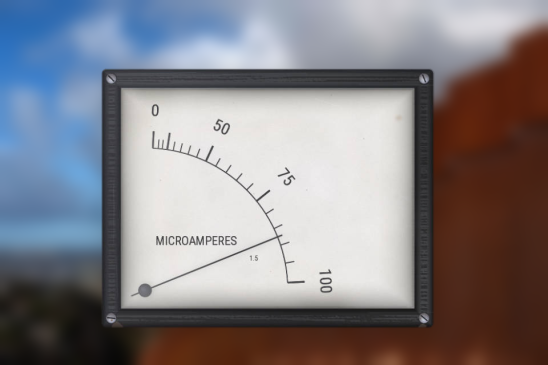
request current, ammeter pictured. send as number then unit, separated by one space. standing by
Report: 87.5 µA
